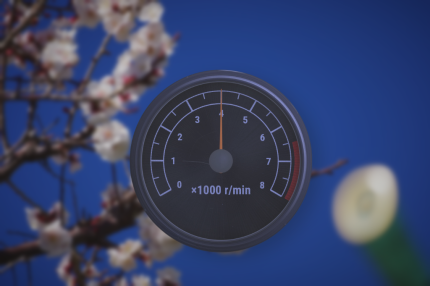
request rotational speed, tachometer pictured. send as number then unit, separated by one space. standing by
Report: 4000 rpm
